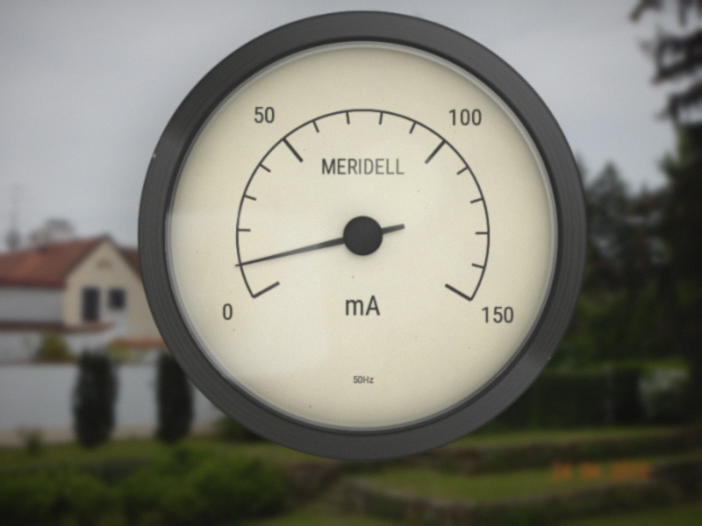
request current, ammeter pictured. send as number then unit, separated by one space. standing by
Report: 10 mA
